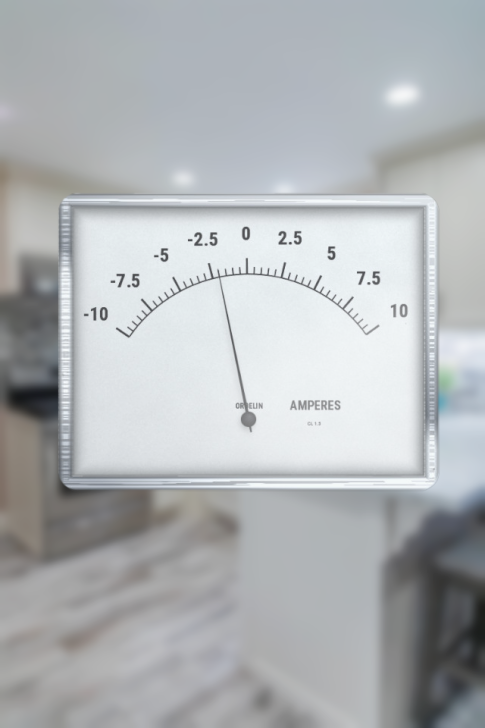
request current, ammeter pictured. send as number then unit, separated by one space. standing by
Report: -2 A
